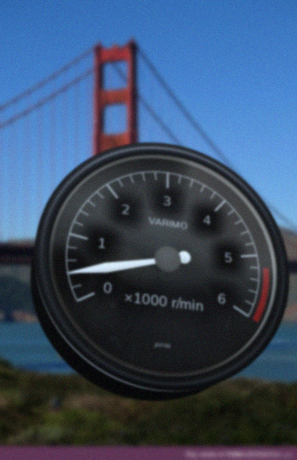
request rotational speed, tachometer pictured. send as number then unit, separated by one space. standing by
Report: 400 rpm
